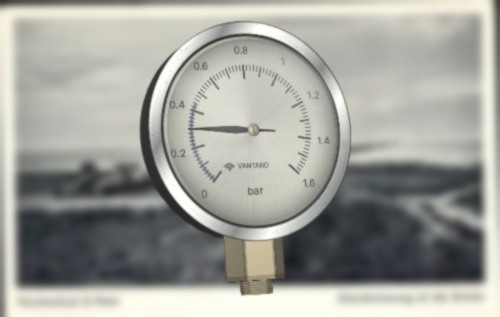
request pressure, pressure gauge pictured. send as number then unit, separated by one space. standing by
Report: 0.3 bar
